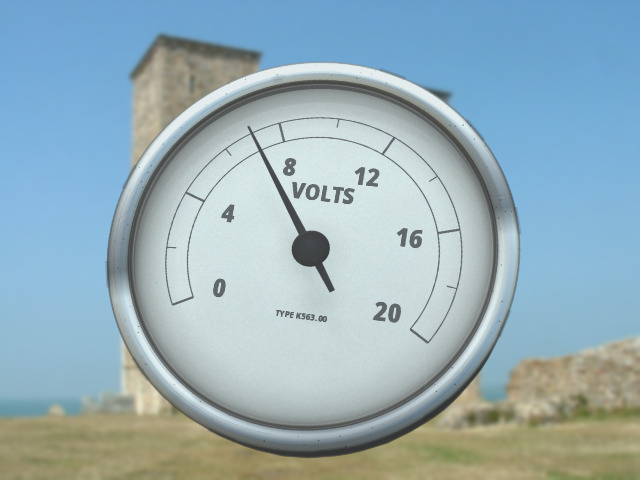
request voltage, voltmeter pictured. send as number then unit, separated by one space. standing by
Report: 7 V
